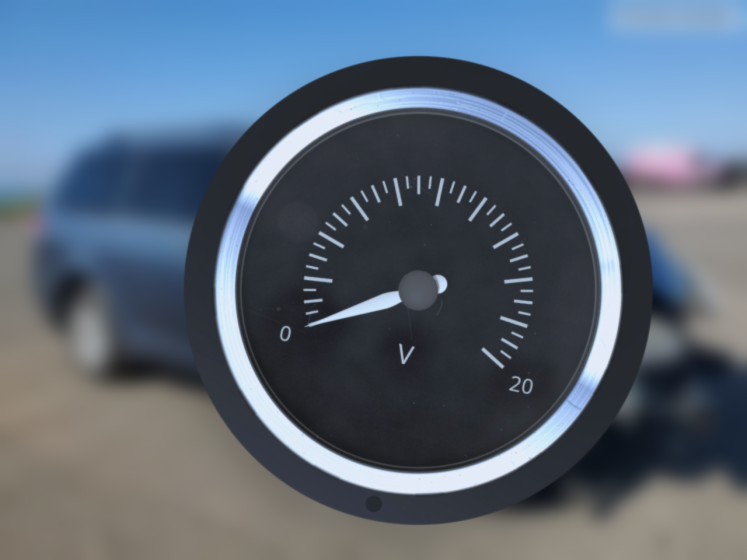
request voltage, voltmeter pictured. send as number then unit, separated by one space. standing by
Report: 0 V
